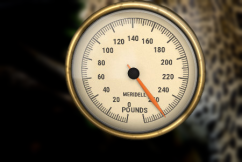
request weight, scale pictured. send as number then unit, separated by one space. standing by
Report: 260 lb
